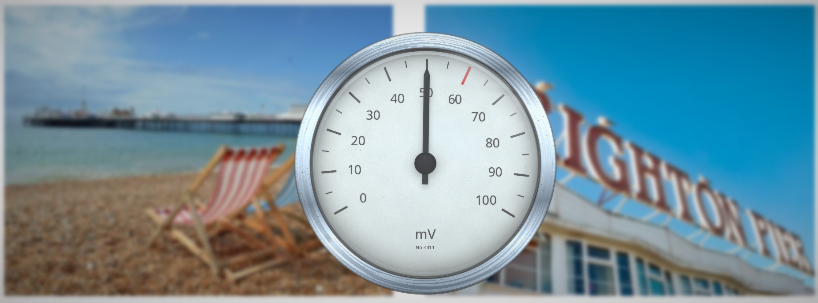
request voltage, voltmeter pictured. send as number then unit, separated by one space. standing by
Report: 50 mV
